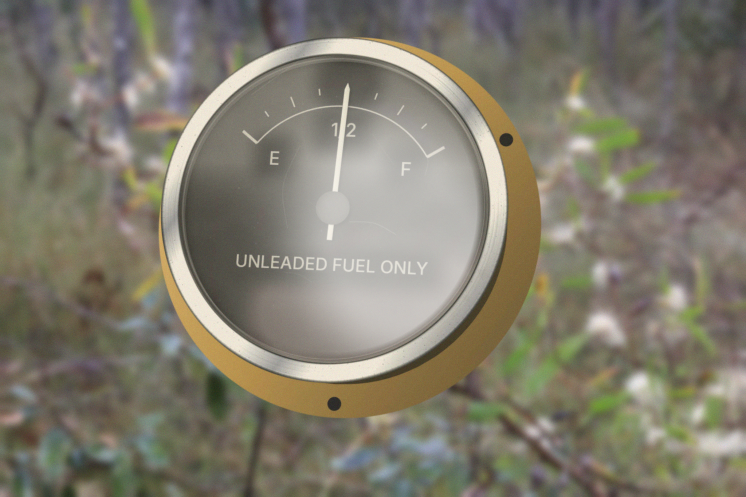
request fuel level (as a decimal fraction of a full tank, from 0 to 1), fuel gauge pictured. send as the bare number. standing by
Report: 0.5
